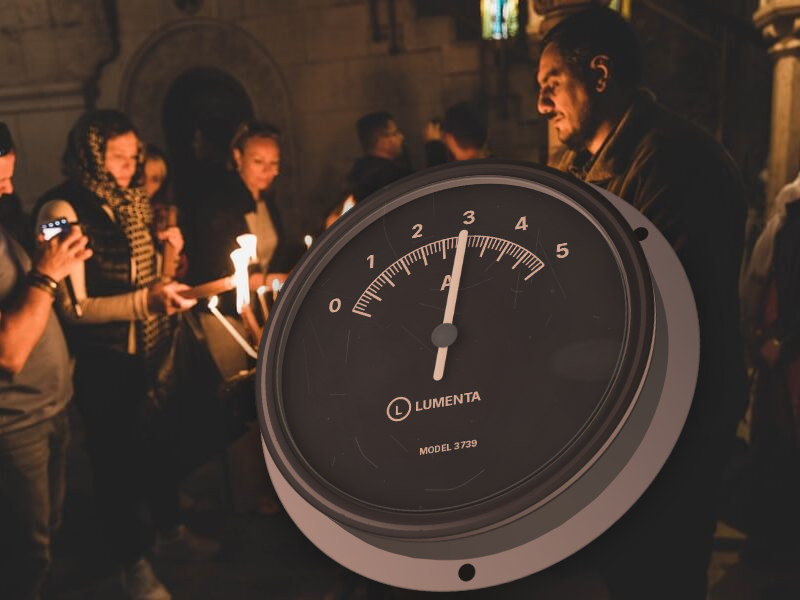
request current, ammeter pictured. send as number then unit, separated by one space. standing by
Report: 3 A
